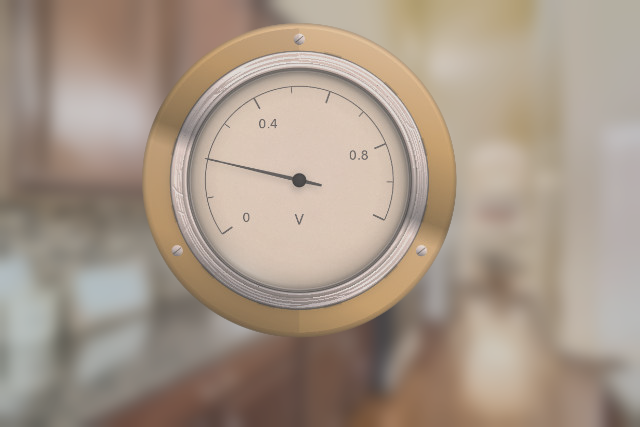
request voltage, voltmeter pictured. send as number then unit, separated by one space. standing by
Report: 0.2 V
